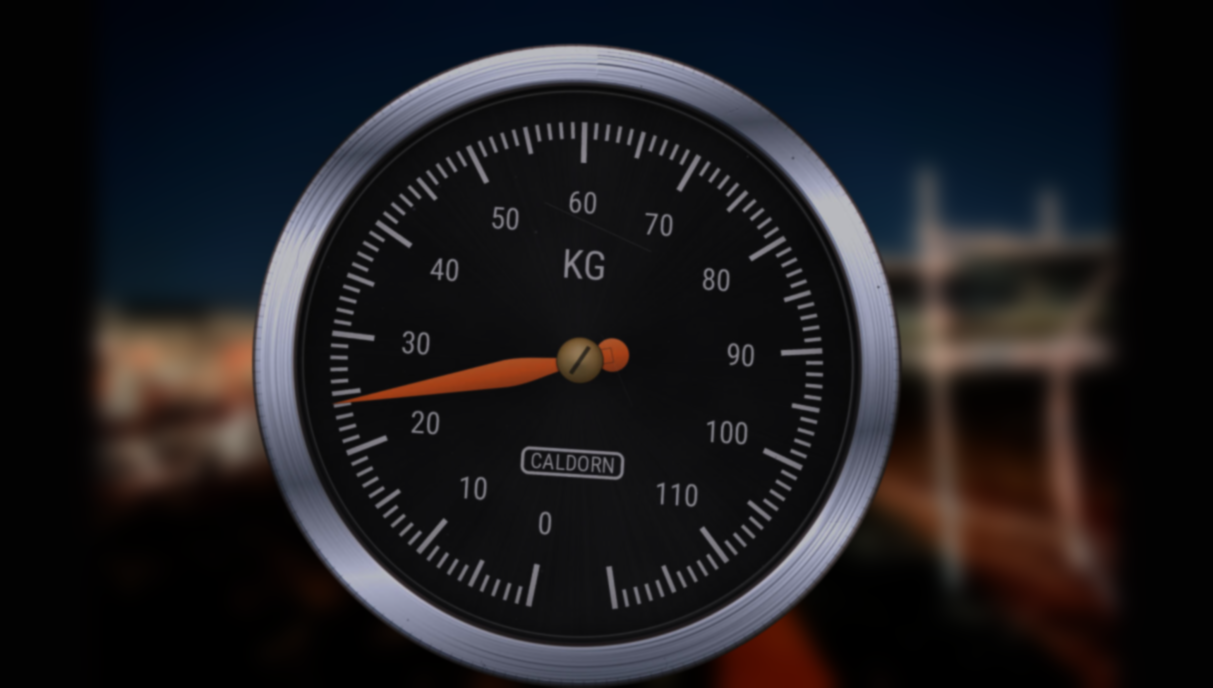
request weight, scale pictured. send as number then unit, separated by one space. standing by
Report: 24 kg
